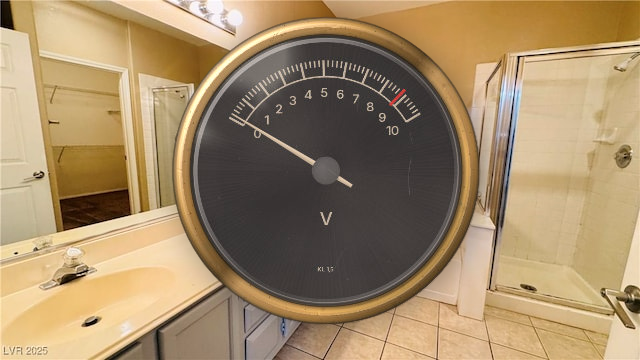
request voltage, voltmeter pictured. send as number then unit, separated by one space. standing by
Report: 0.2 V
